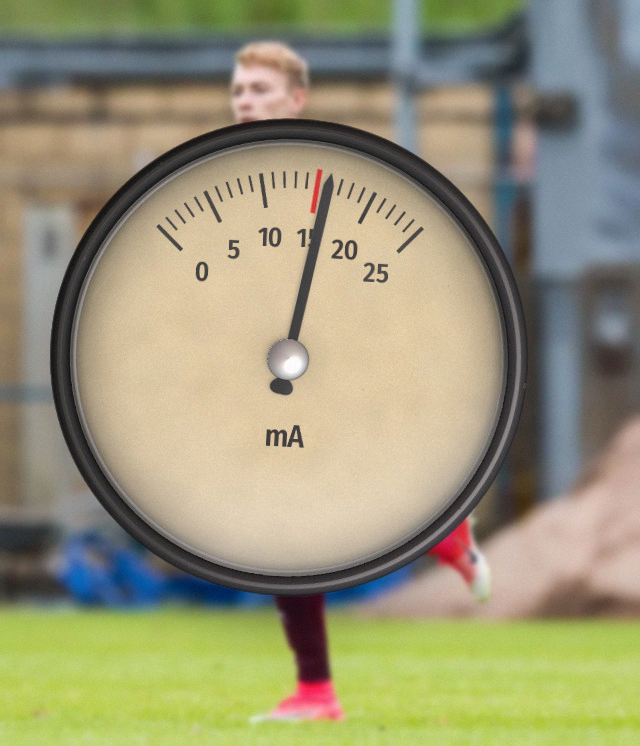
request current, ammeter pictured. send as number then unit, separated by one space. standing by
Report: 16 mA
